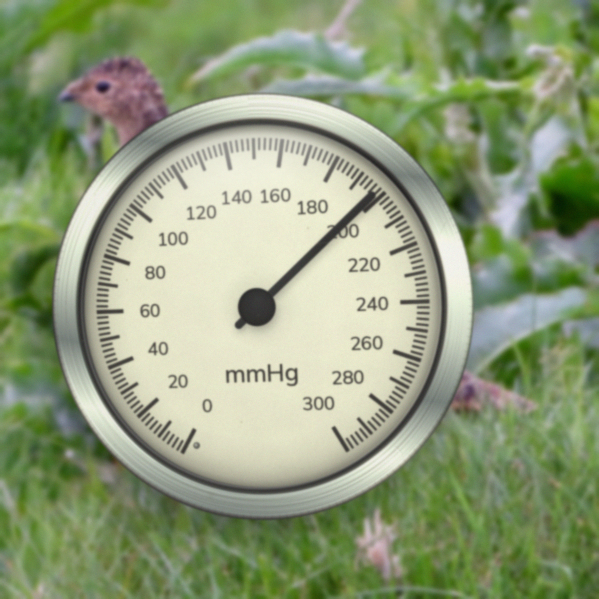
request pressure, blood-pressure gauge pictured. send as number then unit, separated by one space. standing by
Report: 198 mmHg
